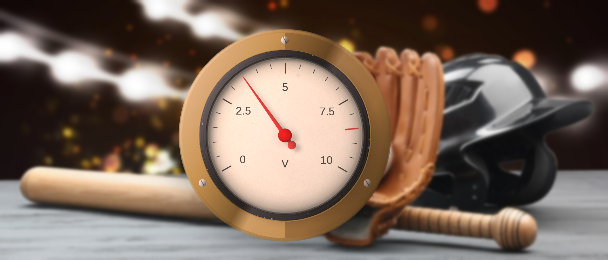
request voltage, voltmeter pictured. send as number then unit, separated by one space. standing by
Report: 3.5 V
